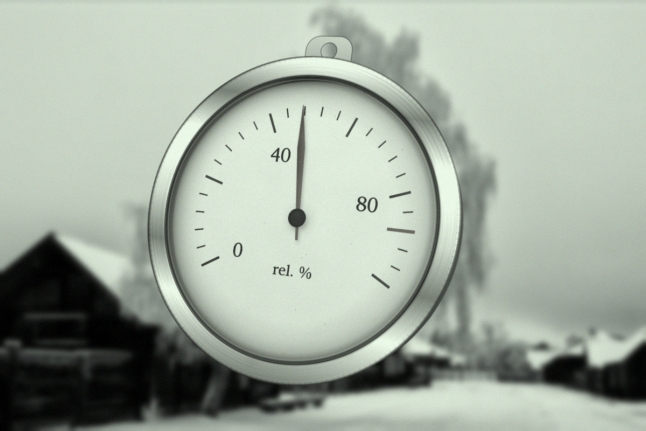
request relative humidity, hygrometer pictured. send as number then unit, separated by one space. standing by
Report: 48 %
